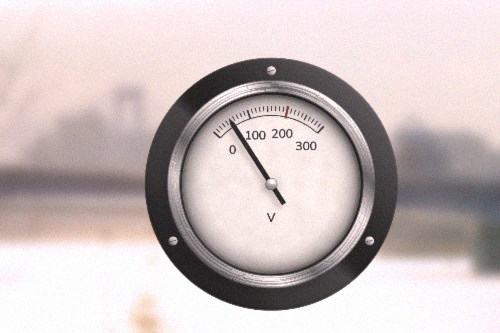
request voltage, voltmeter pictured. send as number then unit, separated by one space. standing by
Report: 50 V
